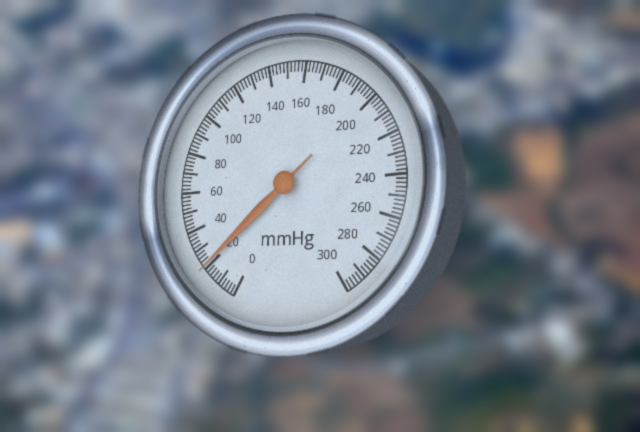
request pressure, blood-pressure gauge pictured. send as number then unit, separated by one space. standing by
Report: 20 mmHg
